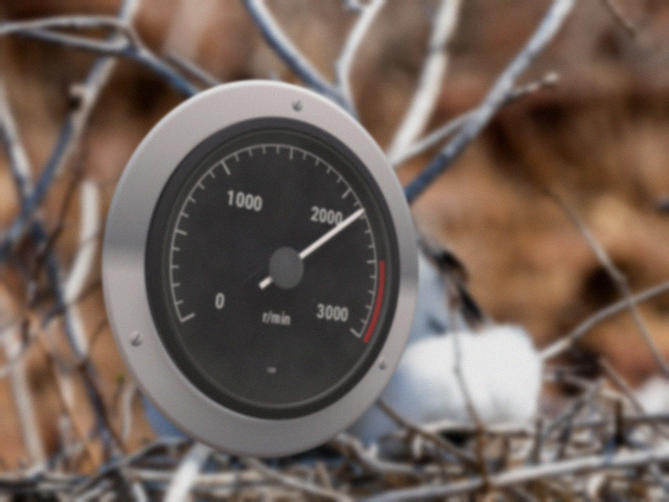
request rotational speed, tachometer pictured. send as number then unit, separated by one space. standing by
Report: 2150 rpm
